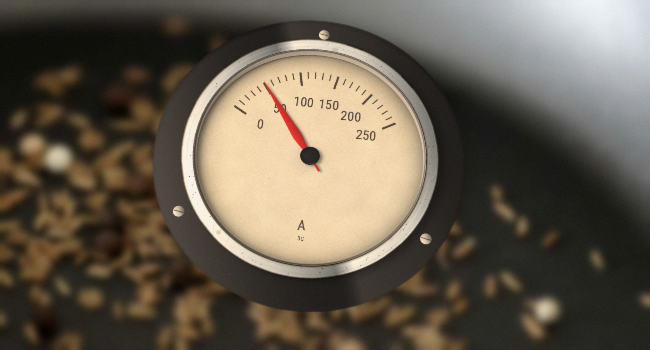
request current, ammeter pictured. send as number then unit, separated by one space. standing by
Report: 50 A
